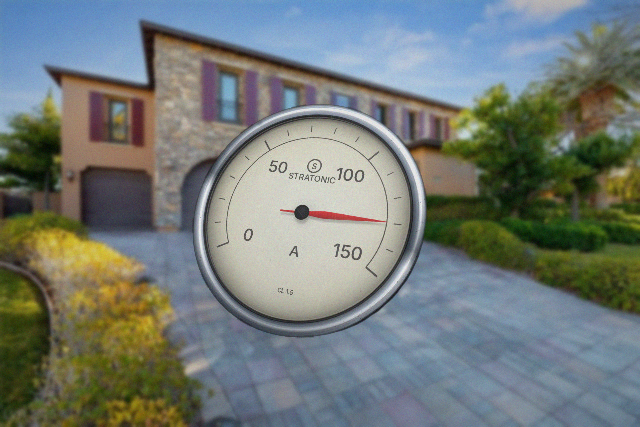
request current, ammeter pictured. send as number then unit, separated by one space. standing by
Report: 130 A
